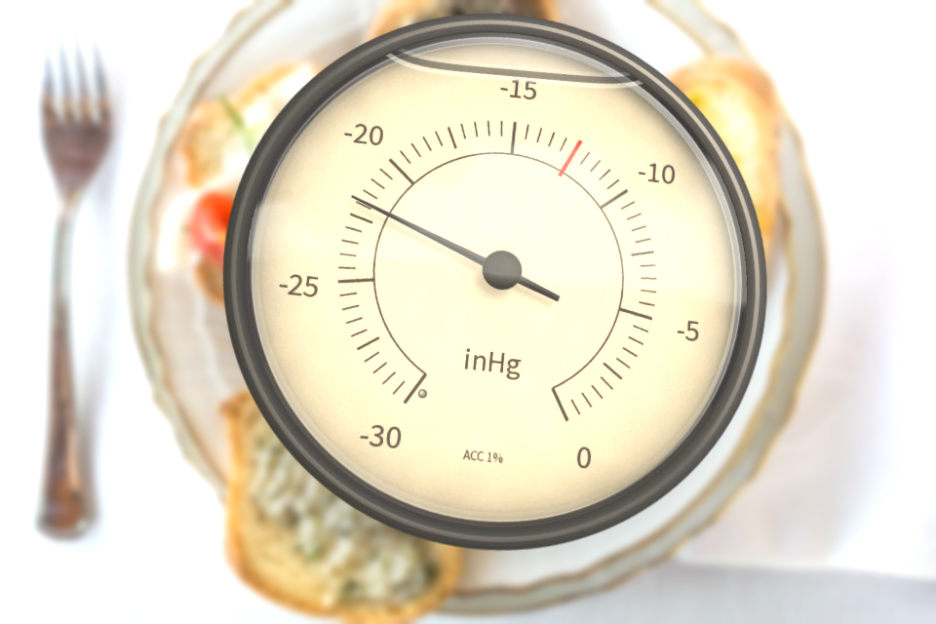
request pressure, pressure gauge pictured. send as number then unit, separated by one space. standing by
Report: -22 inHg
